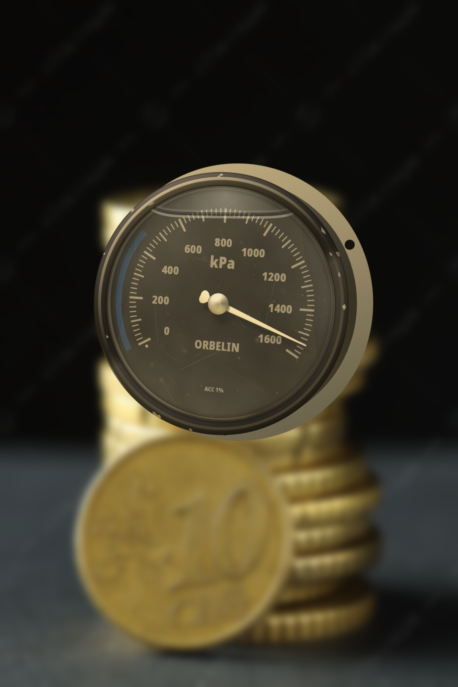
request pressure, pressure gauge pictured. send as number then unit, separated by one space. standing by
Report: 1540 kPa
